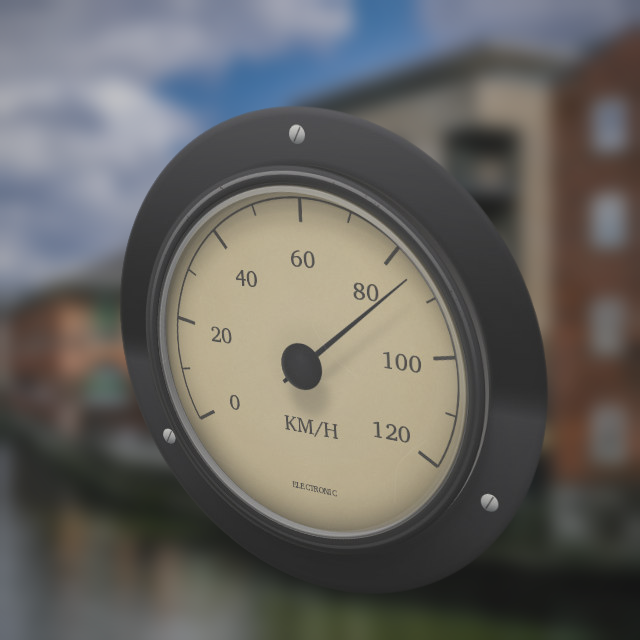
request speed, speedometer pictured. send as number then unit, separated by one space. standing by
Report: 85 km/h
